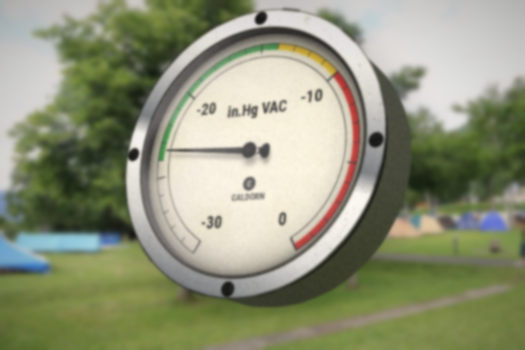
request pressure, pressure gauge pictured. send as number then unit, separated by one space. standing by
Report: -23.5 inHg
